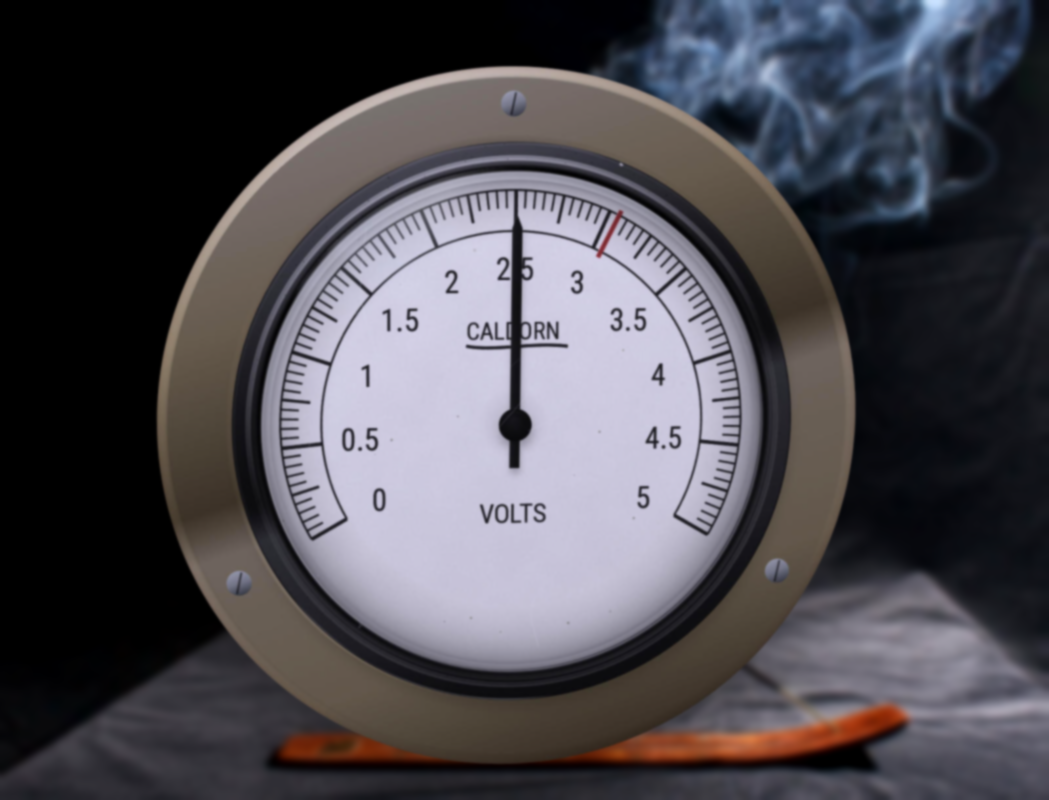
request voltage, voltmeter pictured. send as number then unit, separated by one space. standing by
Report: 2.5 V
